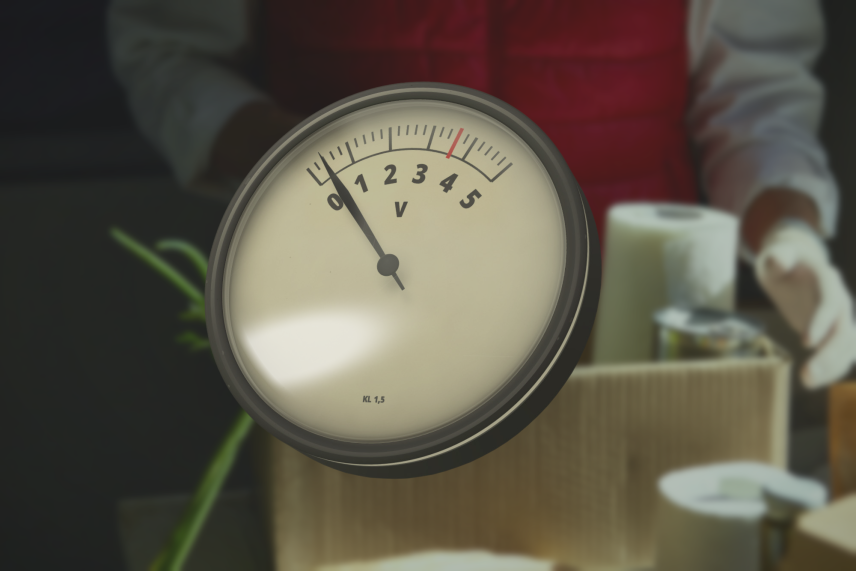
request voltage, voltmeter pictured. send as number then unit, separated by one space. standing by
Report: 0.4 V
